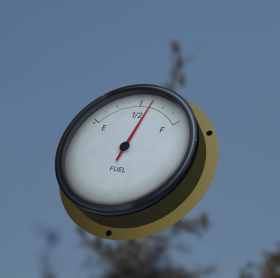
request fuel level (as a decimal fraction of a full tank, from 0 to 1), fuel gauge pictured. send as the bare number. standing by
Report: 0.625
